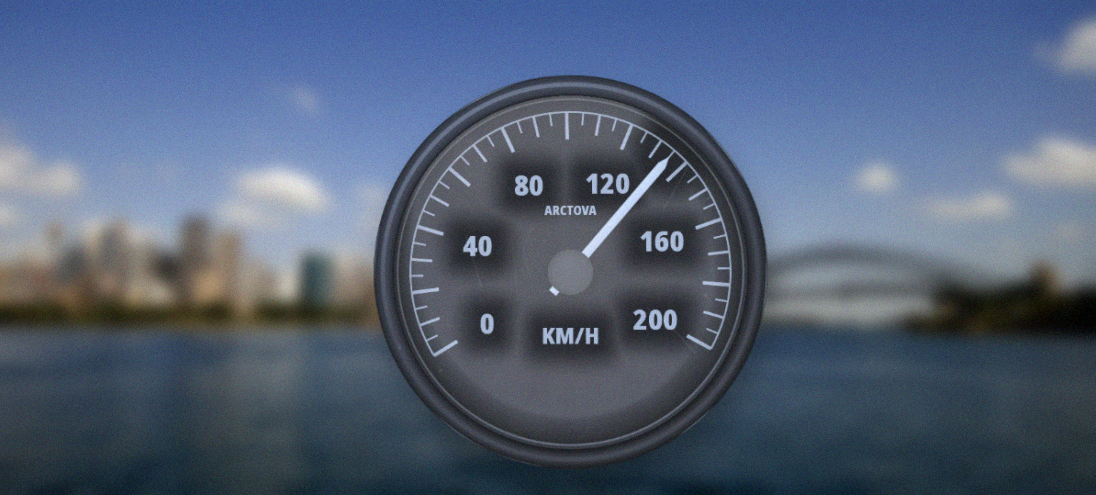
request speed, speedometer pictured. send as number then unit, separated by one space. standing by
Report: 135 km/h
